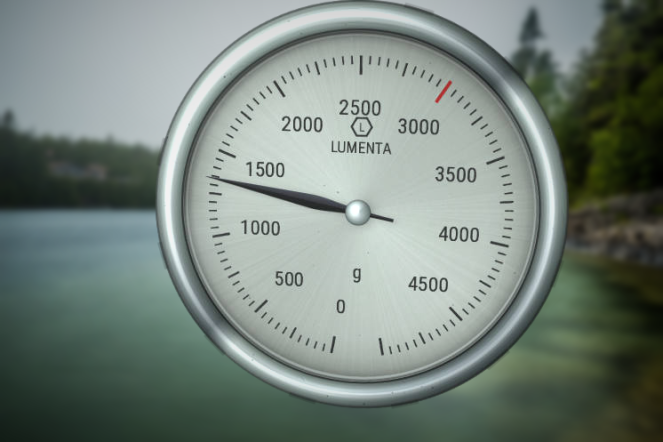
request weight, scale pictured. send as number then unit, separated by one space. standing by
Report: 1350 g
